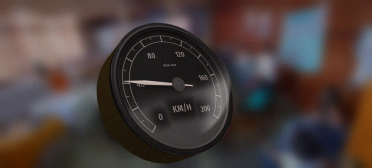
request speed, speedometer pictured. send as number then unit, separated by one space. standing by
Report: 40 km/h
